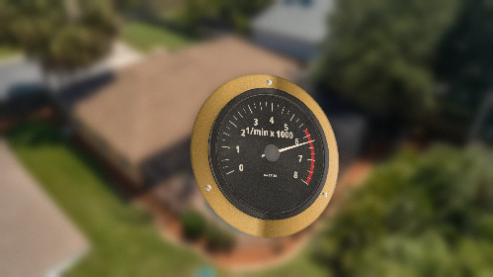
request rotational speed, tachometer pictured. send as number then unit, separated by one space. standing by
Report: 6250 rpm
